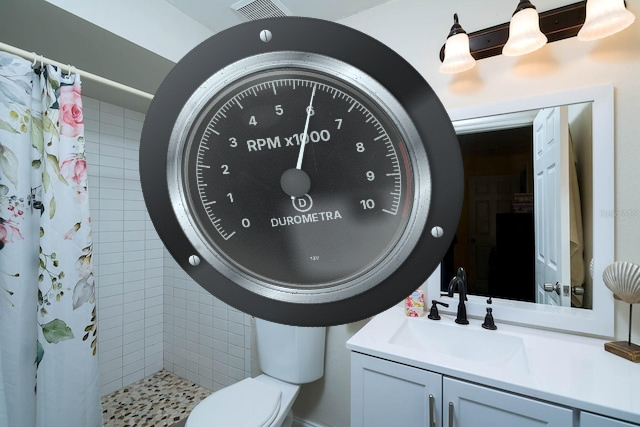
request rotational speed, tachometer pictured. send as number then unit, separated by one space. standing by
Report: 6000 rpm
